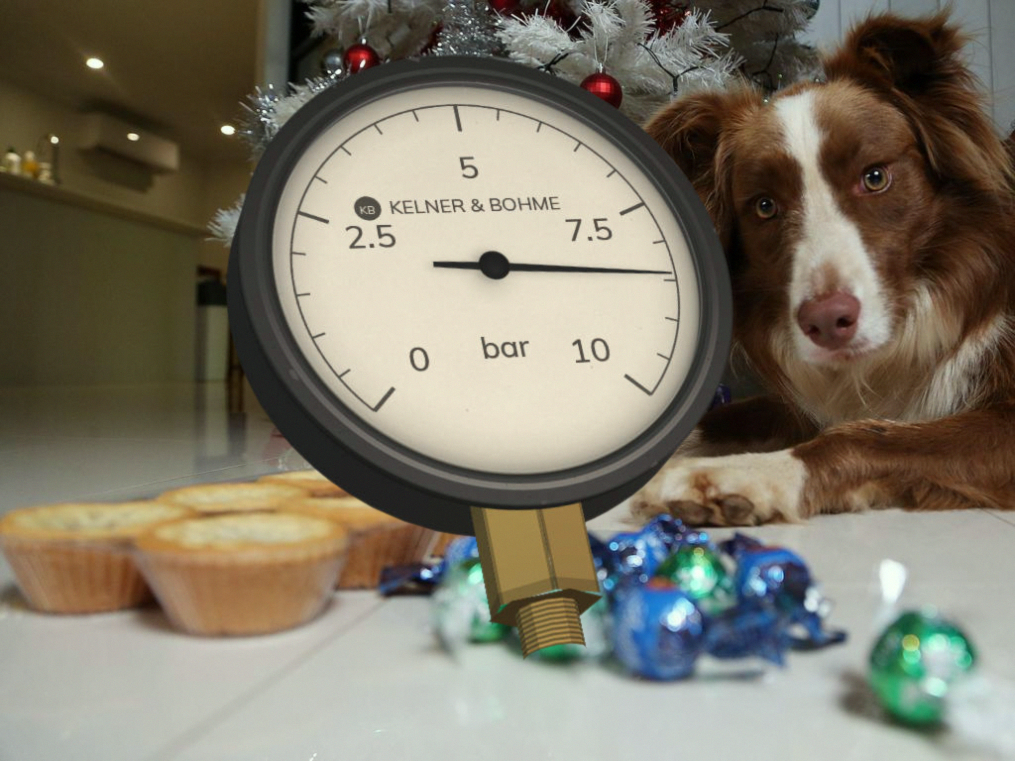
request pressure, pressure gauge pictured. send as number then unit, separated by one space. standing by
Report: 8.5 bar
